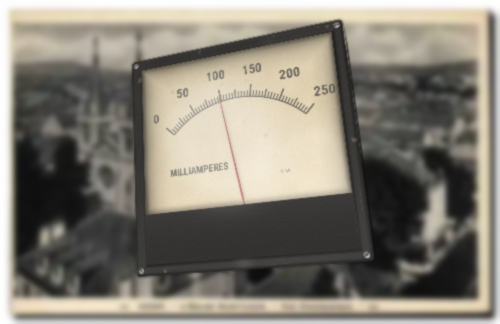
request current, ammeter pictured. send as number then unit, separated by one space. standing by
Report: 100 mA
